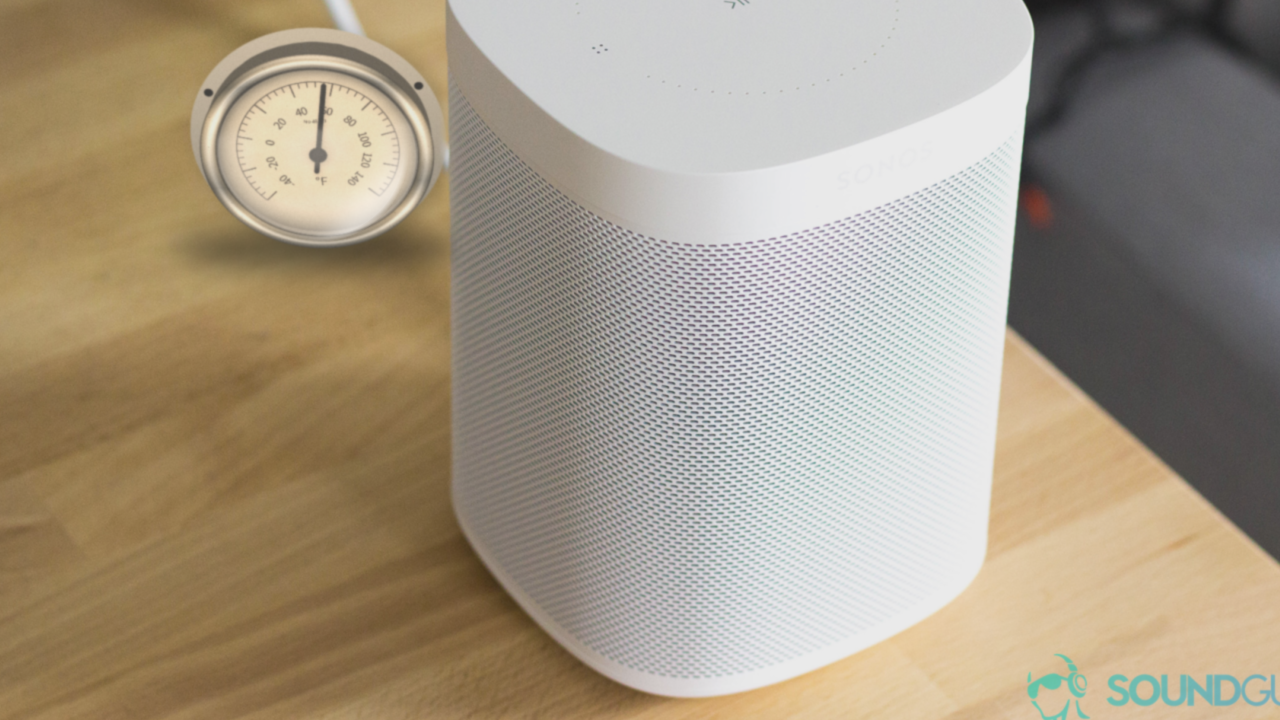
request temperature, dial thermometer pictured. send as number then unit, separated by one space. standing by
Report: 56 °F
